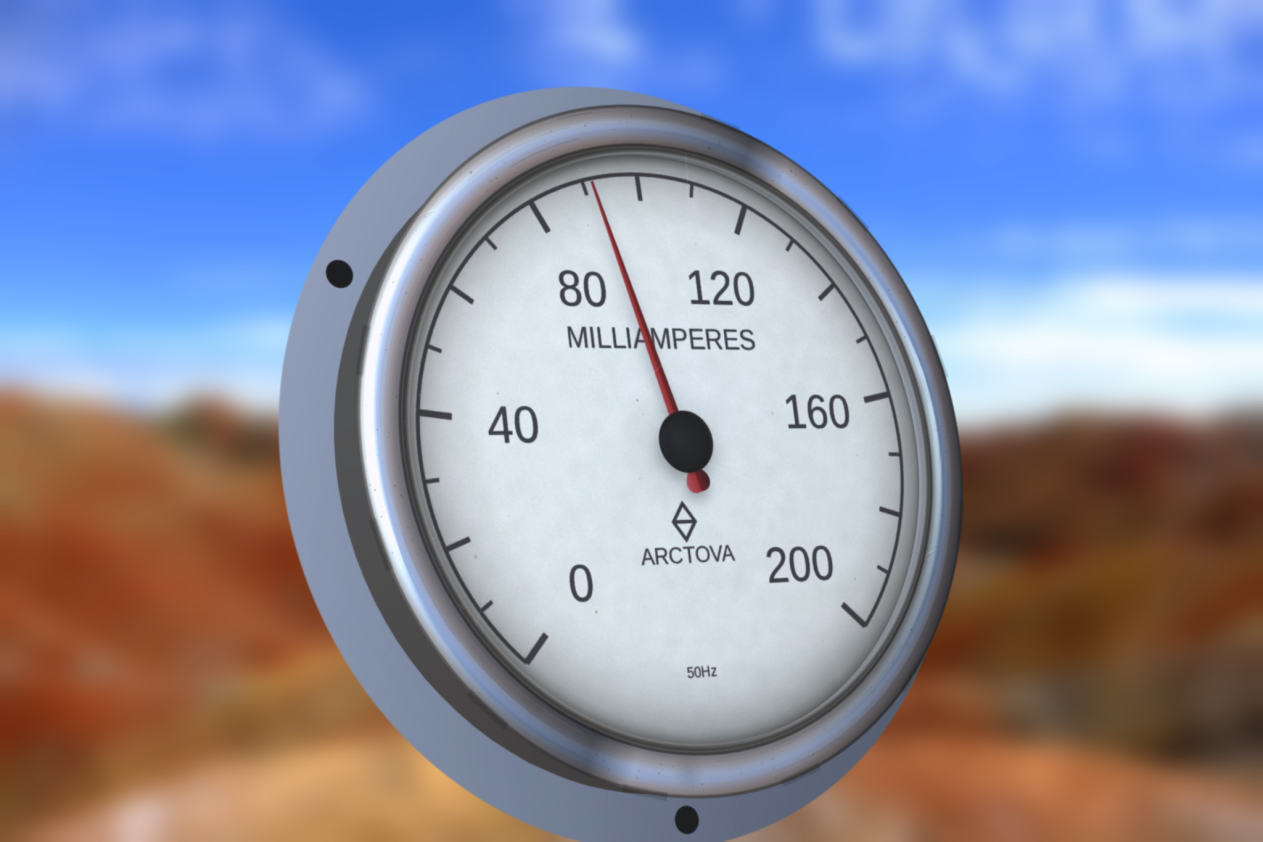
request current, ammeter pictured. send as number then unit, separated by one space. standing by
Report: 90 mA
